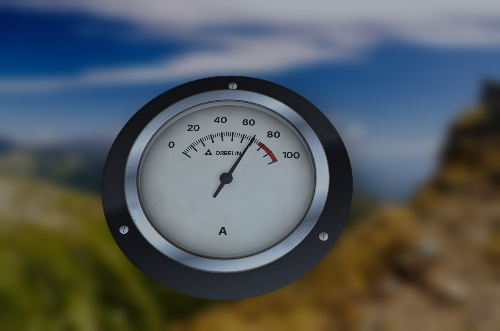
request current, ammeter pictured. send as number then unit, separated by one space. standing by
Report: 70 A
